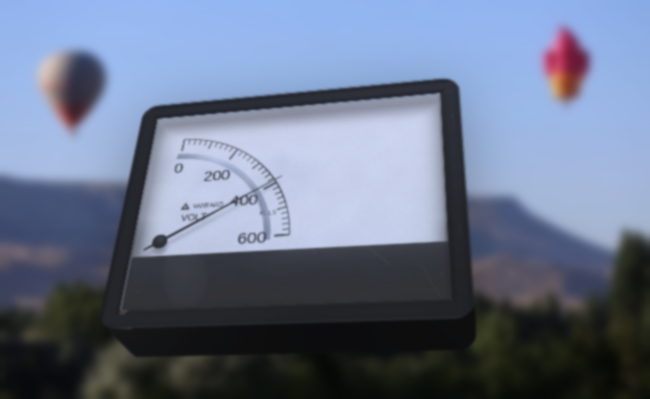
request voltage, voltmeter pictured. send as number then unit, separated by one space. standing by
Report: 400 V
